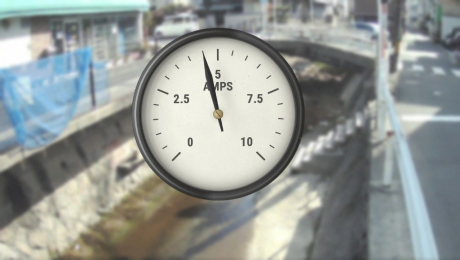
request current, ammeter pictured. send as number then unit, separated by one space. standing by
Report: 4.5 A
